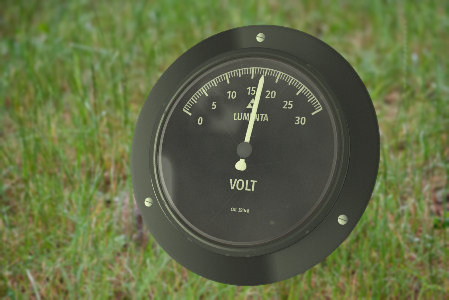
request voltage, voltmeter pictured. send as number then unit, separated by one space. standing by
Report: 17.5 V
